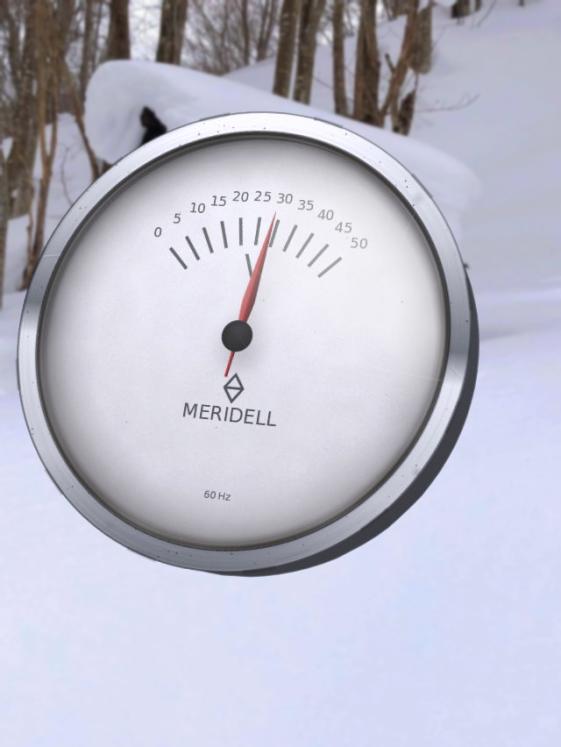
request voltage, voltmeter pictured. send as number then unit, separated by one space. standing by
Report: 30 V
